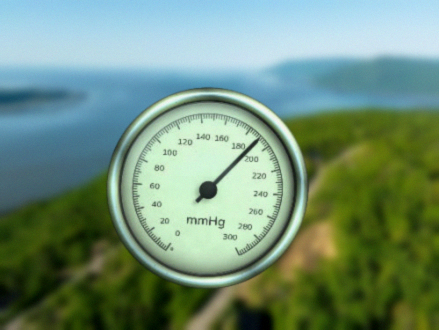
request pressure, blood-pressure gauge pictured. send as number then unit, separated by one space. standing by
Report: 190 mmHg
